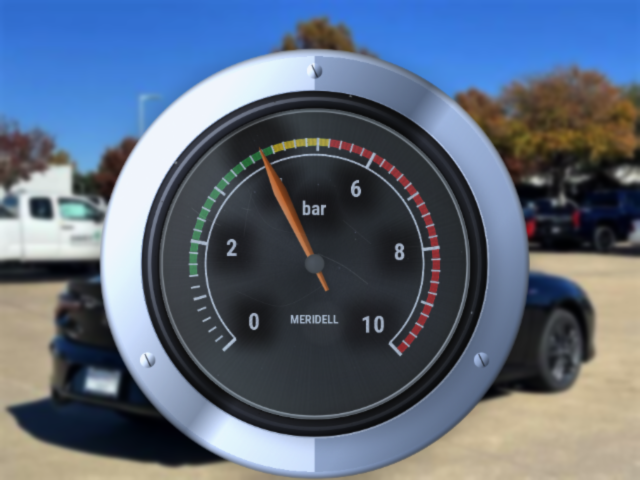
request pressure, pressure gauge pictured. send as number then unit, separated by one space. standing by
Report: 4 bar
